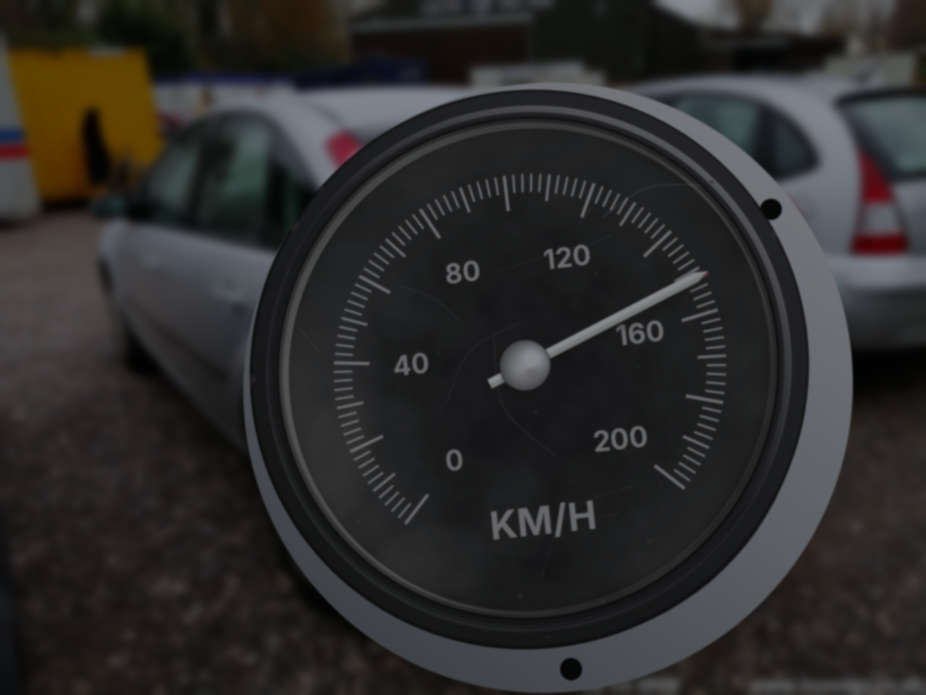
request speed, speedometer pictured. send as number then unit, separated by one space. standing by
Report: 152 km/h
